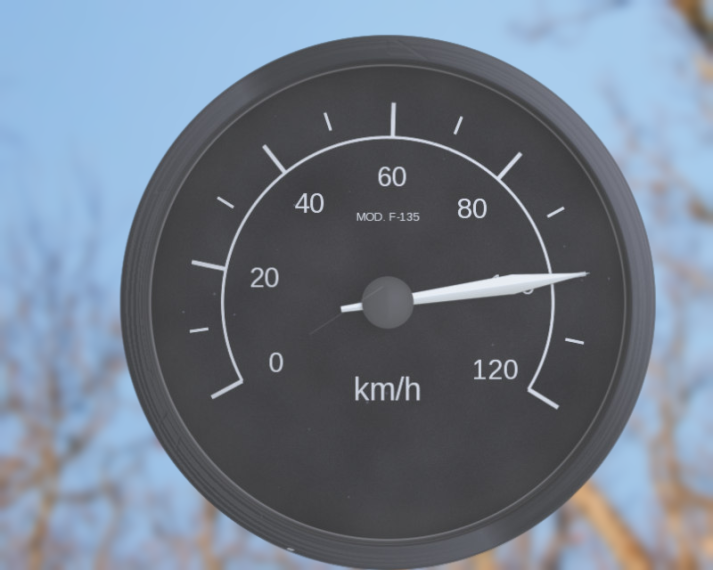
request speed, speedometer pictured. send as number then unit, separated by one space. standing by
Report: 100 km/h
